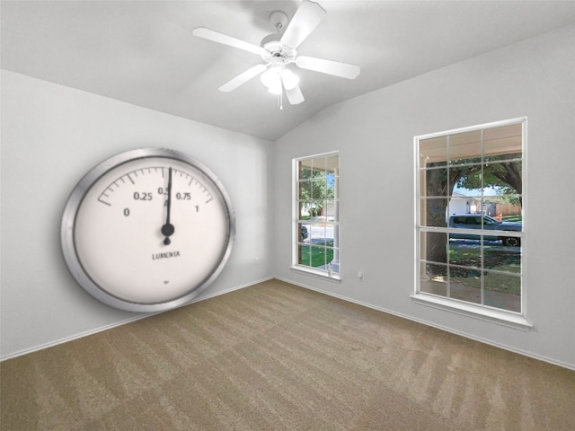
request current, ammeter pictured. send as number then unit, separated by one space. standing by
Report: 0.55 A
